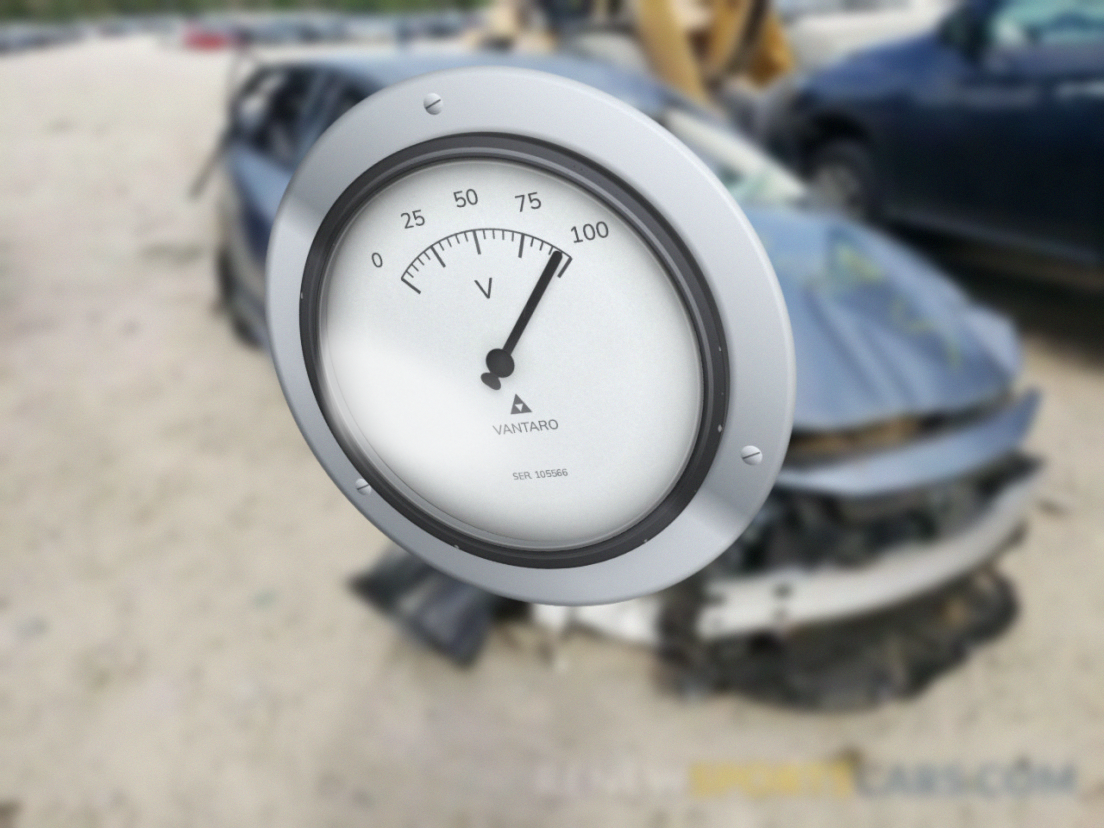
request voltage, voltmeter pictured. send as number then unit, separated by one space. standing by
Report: 95 V
